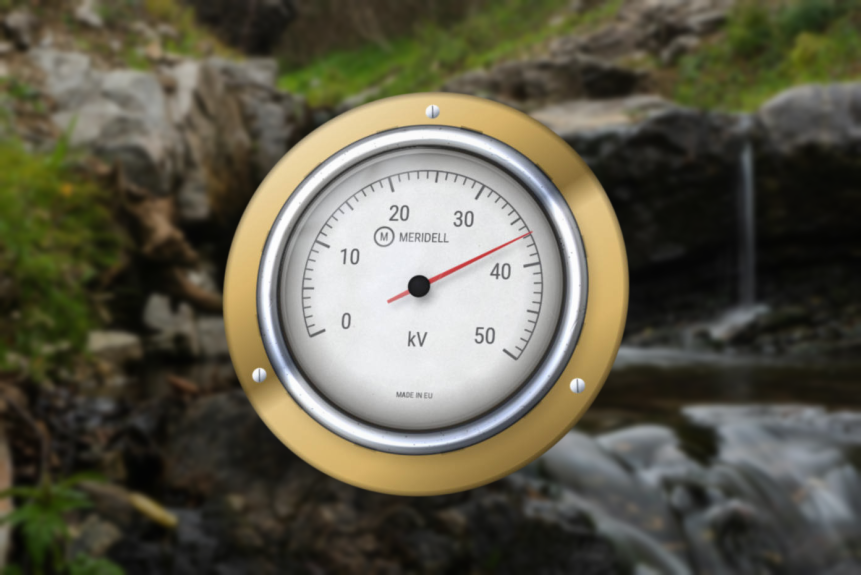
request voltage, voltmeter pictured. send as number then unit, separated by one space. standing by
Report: 37 kV
